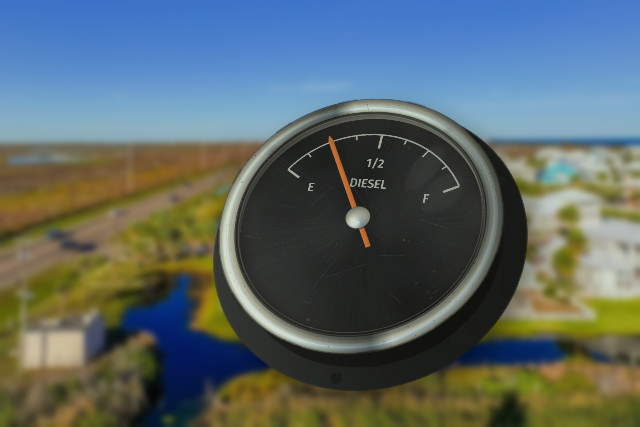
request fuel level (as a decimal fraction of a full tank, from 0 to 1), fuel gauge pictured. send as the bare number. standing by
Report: 0.25
